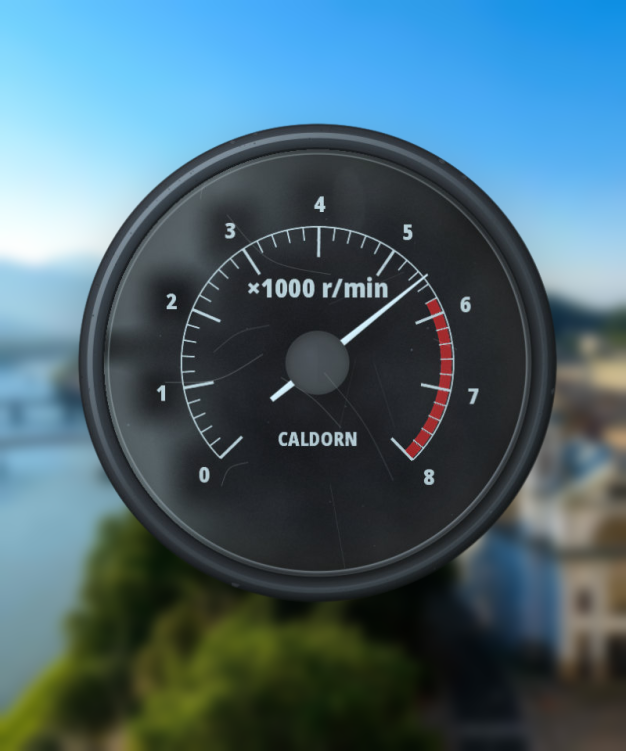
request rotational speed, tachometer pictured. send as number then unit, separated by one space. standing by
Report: 5500 rpm
